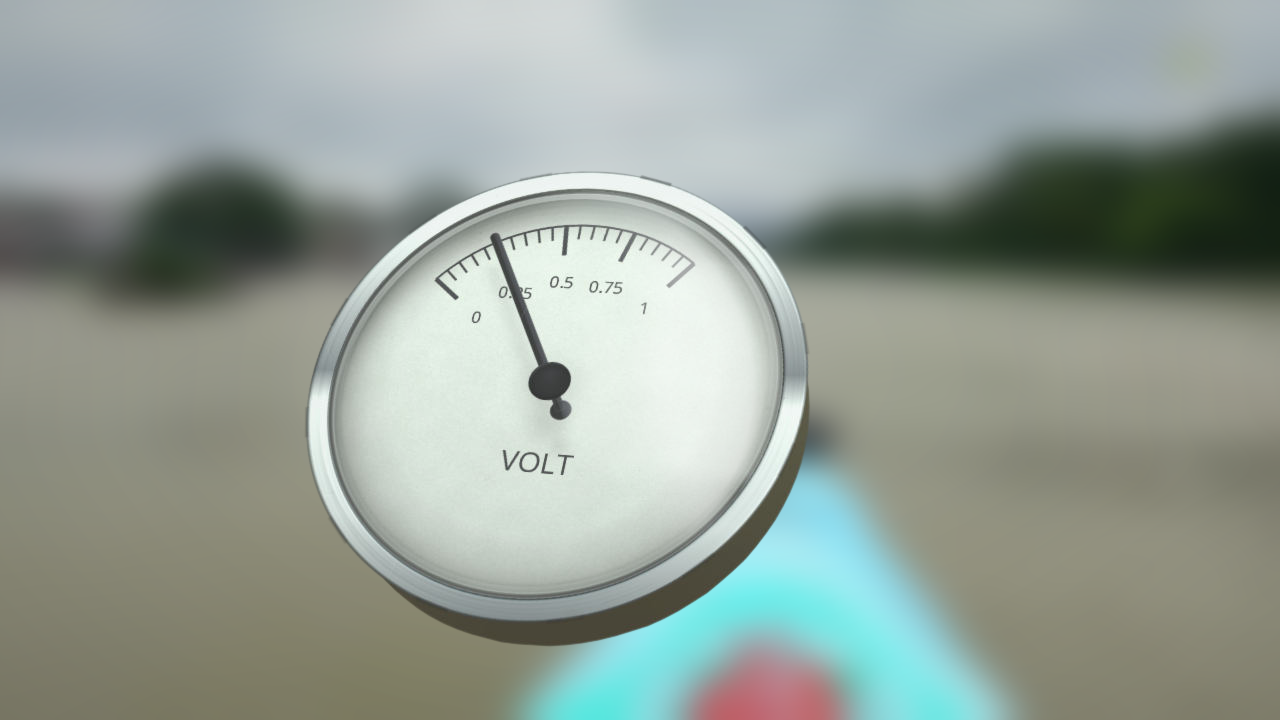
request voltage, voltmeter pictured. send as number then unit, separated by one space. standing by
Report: 0.25 V
